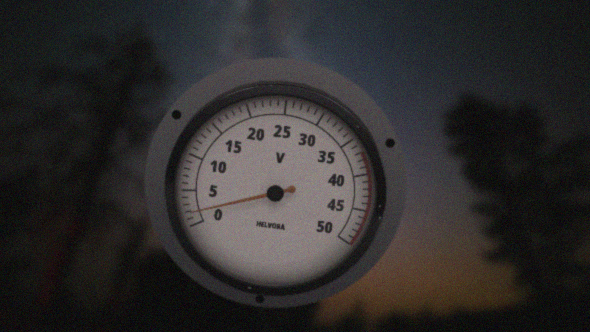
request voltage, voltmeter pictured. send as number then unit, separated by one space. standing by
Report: 2 V
